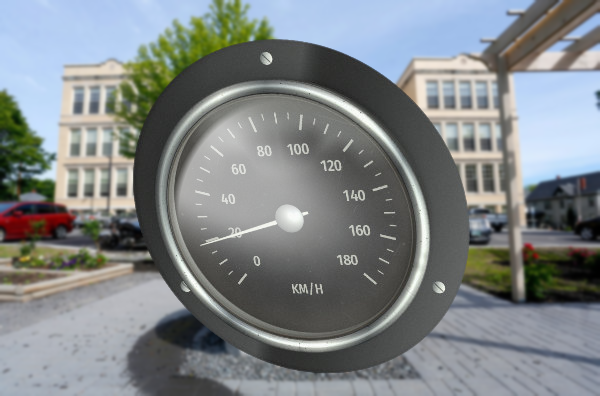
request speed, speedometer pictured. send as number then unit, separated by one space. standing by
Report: 20 km/h
